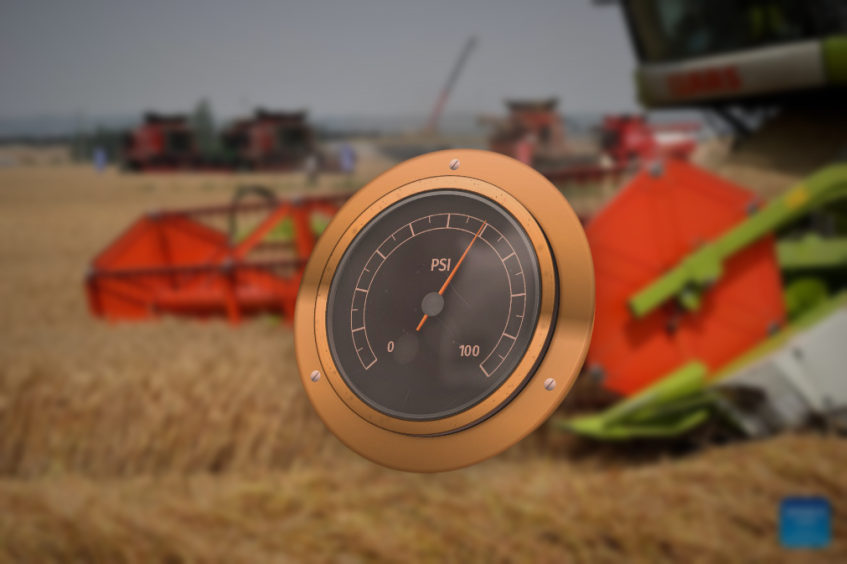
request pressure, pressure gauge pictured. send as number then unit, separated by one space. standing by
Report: 60 psi
